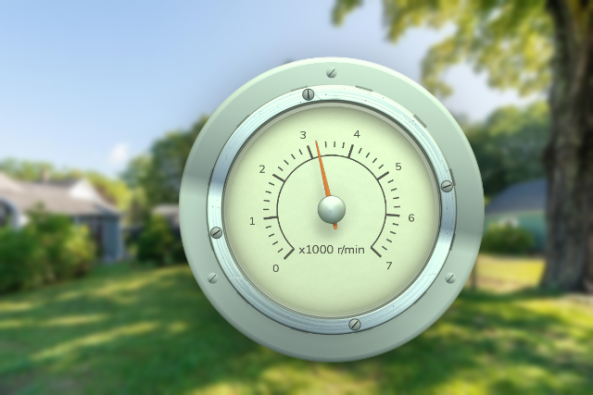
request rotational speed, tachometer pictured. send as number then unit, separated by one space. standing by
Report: 3200 rpm
